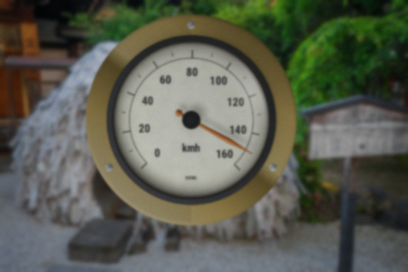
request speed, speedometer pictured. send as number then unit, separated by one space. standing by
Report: 150 km/h
